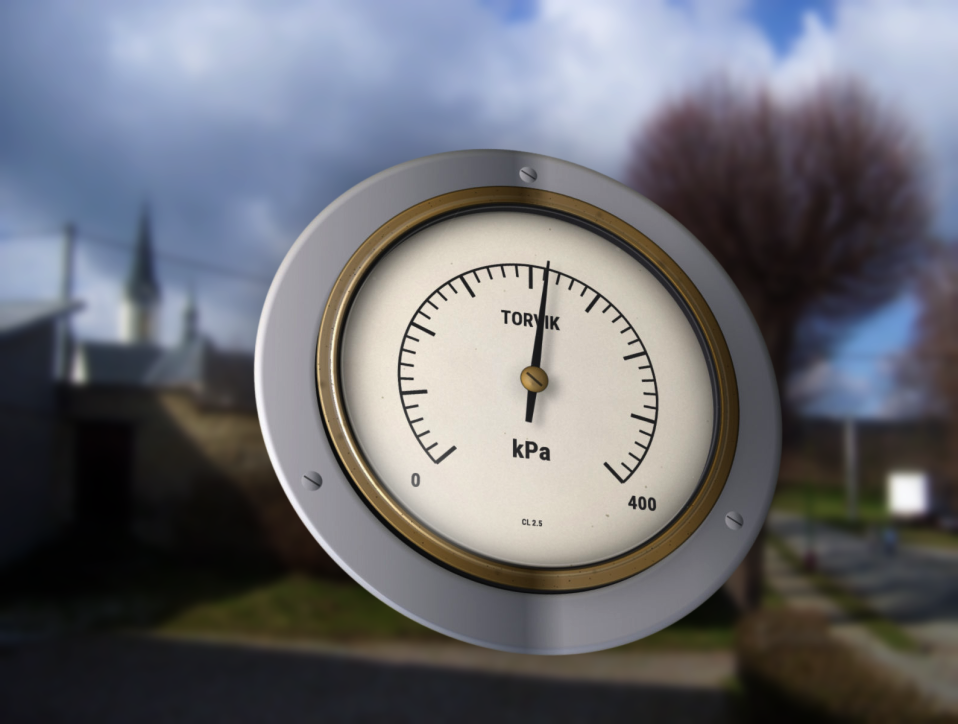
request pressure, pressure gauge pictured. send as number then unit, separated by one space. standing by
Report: 210 kPa
